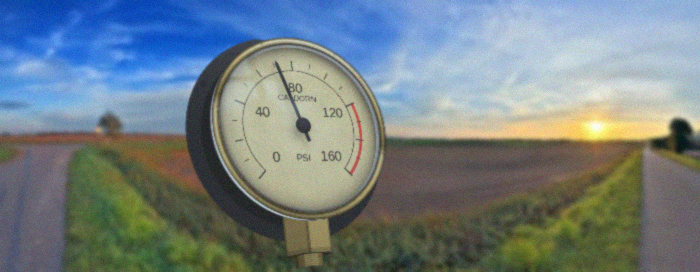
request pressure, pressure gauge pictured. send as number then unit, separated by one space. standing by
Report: 70 psi
